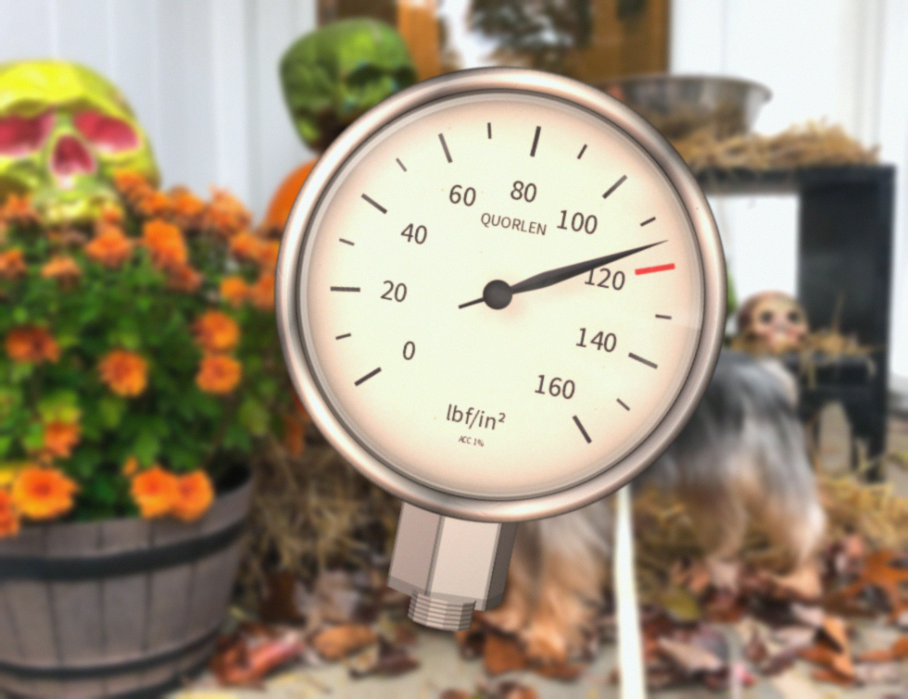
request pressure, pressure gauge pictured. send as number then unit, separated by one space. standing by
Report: 115 psi
